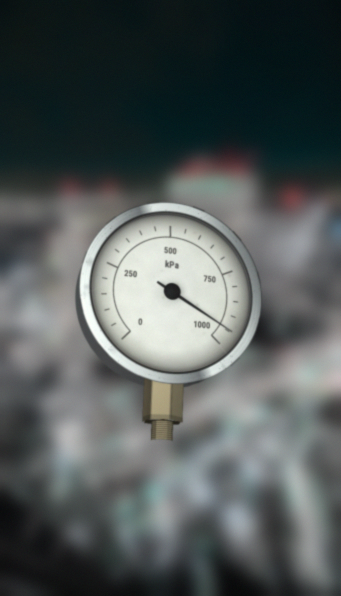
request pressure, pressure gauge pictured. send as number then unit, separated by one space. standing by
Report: 950 kPa
